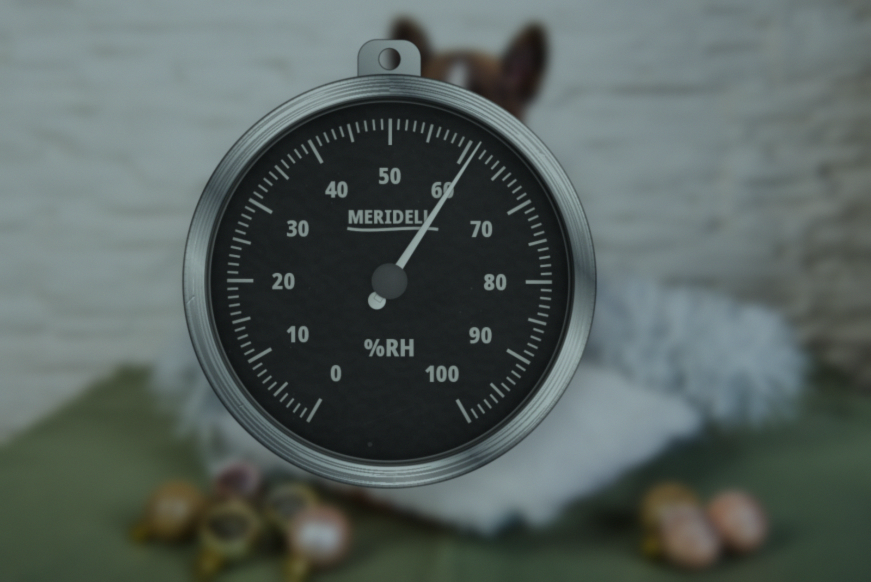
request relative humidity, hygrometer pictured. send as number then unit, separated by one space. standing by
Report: 61 %
